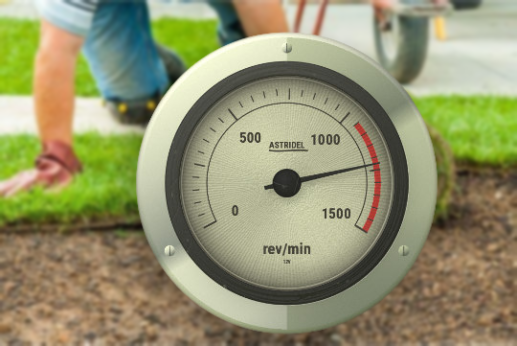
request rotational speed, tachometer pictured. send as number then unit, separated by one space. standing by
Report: 1225 rpm
